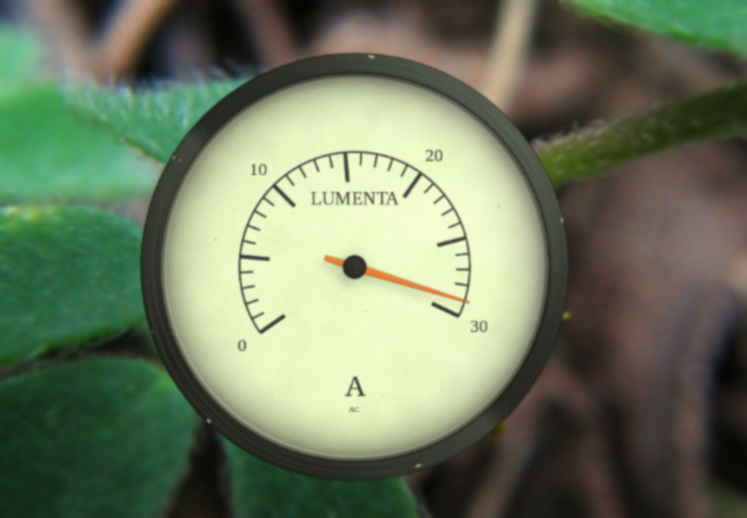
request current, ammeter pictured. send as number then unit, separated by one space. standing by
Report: 29 A
